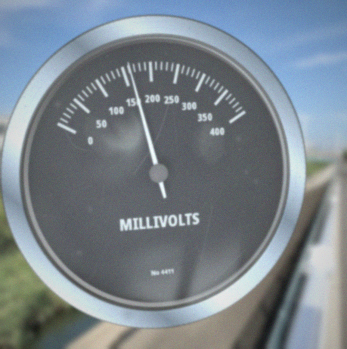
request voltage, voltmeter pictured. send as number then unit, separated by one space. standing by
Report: 160 mV
